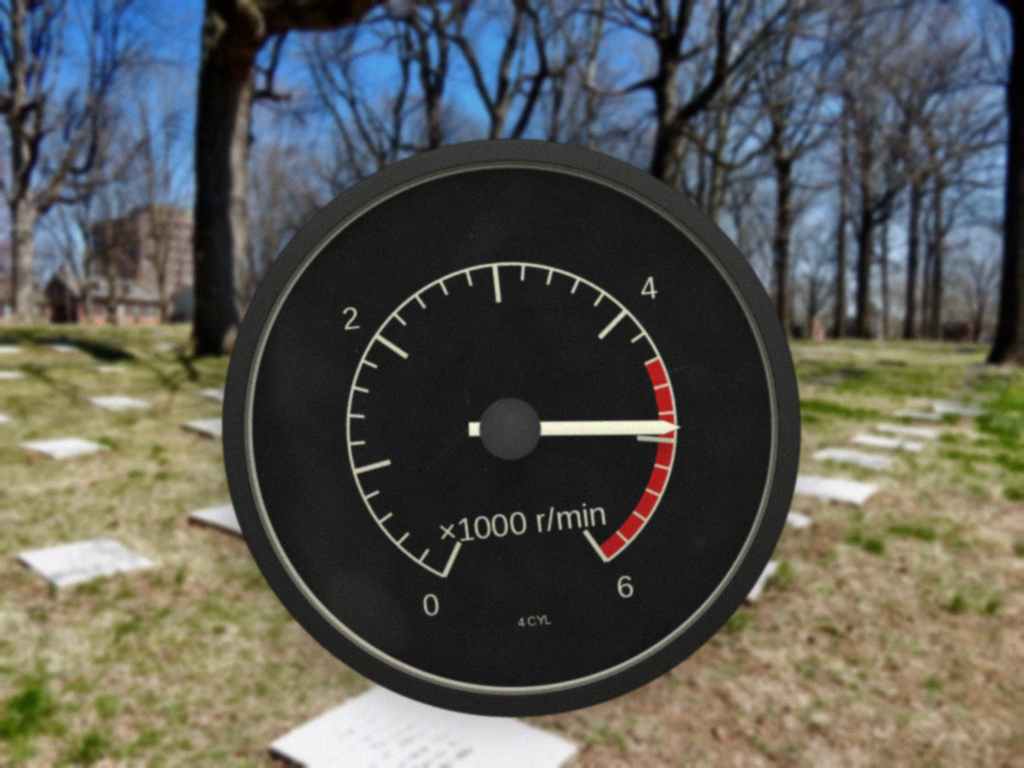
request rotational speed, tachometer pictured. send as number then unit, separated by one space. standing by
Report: 4900 rpm
